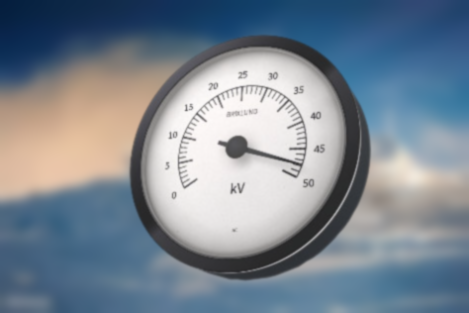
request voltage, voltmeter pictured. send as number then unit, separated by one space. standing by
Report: 48 kV
